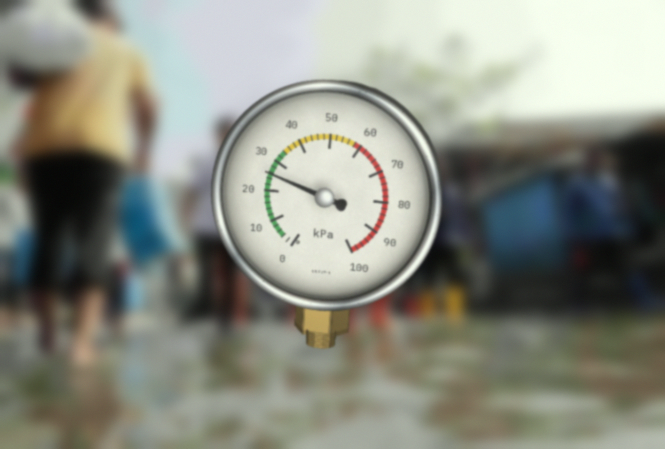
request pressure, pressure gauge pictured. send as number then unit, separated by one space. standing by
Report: 26 kPa
